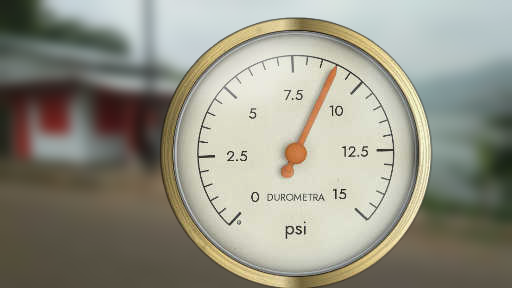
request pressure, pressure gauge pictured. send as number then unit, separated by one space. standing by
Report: 9 psi
